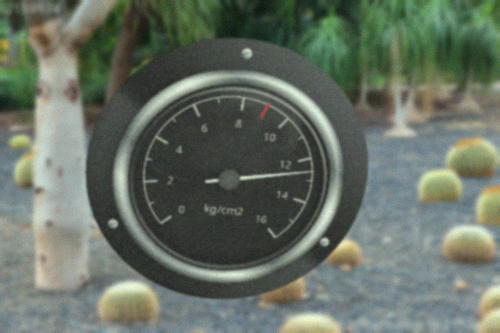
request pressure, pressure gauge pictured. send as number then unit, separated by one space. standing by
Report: 12.5 kg/cm²
